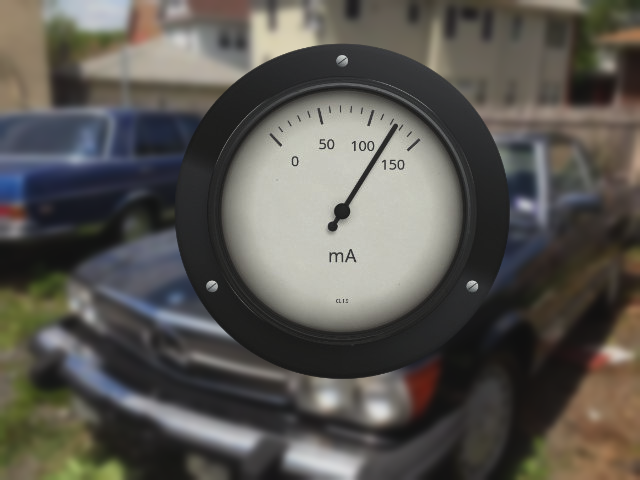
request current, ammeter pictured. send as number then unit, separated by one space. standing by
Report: 125 mA
